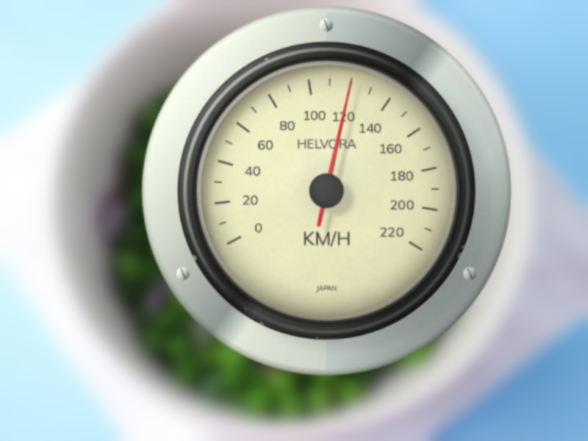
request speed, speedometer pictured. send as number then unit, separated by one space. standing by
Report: 120 km/h
